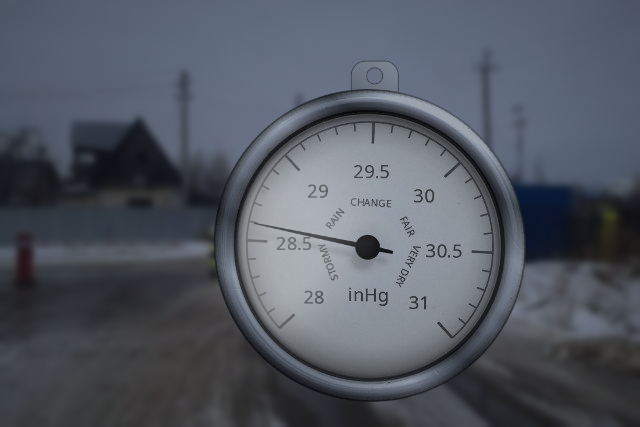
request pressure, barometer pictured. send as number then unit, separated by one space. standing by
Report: 28.6 inHg
